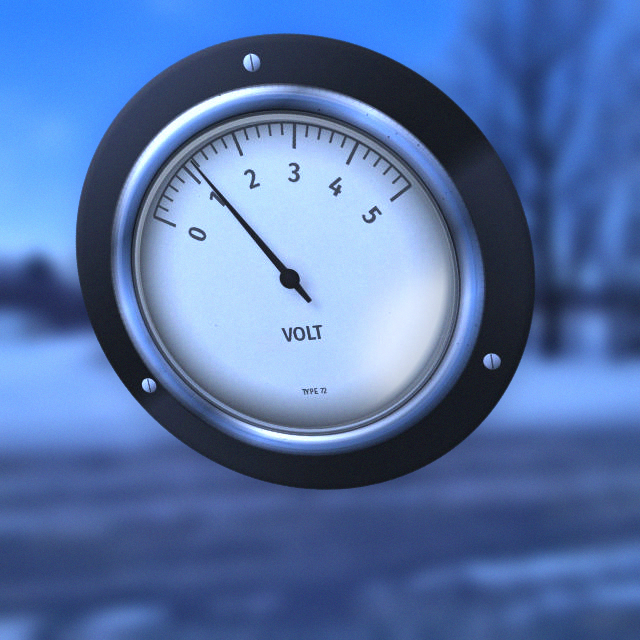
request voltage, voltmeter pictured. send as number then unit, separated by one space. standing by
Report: 1.2 V
